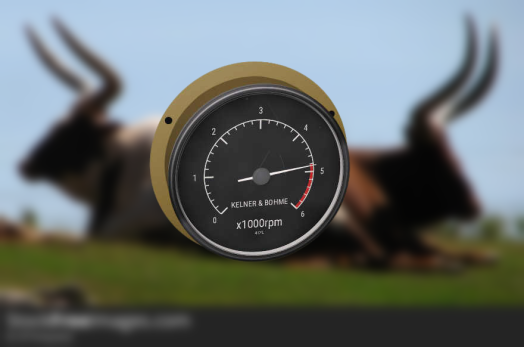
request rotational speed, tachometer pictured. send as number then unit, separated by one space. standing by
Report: 4800 rpm
